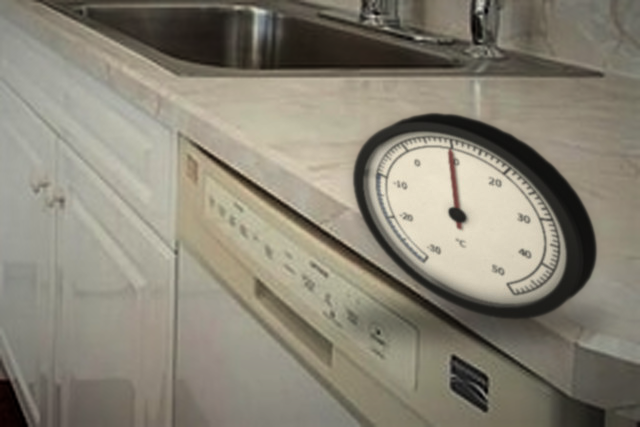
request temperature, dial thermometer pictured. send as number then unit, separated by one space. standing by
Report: 10 °C
